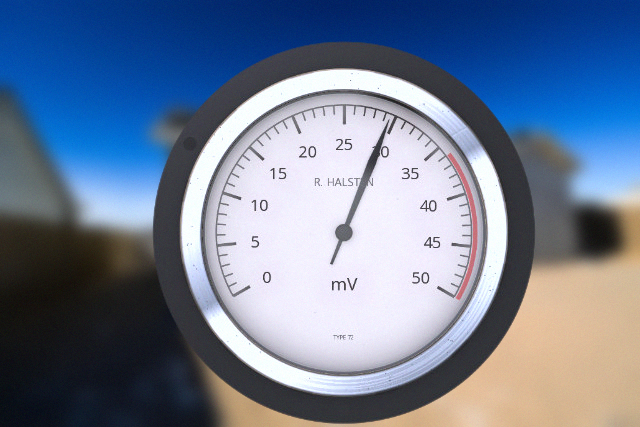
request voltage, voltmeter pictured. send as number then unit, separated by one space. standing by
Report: 29.5 mV
